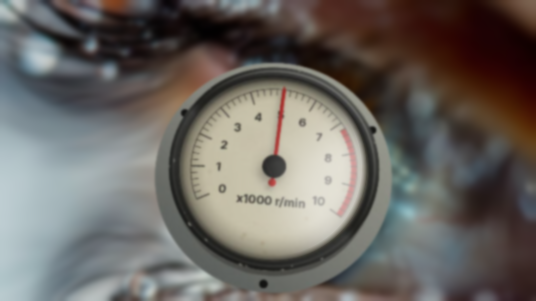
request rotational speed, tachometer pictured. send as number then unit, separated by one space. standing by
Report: 5000 rpm
